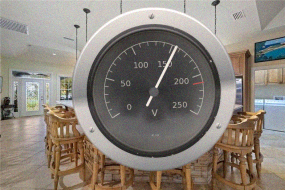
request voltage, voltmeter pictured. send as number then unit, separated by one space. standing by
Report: 155 V
